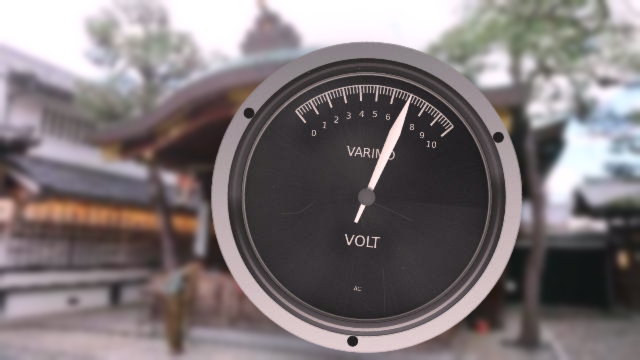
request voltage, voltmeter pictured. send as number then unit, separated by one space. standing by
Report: 7 V
